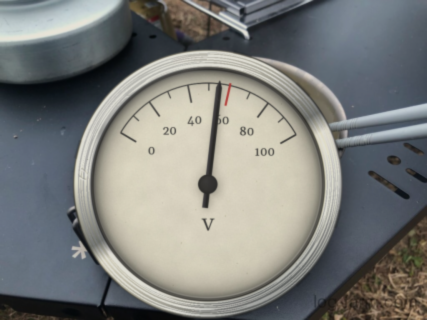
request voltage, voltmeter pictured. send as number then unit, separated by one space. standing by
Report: 55 V
